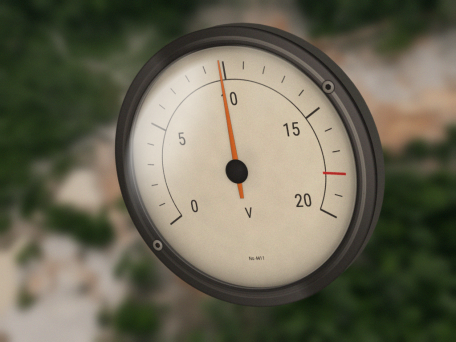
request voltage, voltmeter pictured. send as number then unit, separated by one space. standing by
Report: 10 V
